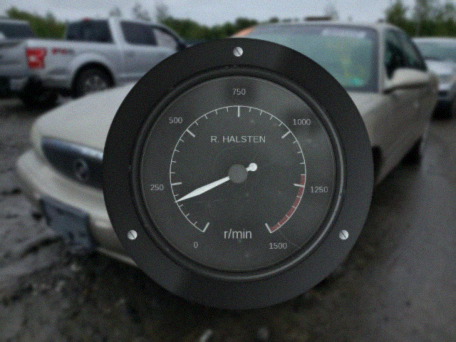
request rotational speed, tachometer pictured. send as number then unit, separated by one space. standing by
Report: 175 rpm
